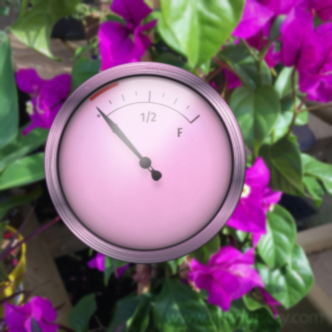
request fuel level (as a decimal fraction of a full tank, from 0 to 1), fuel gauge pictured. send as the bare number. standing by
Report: 0
